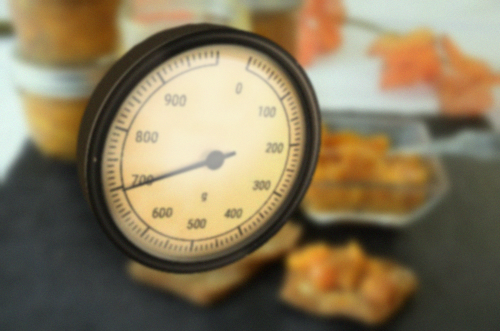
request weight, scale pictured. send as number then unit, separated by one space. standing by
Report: 700 g
